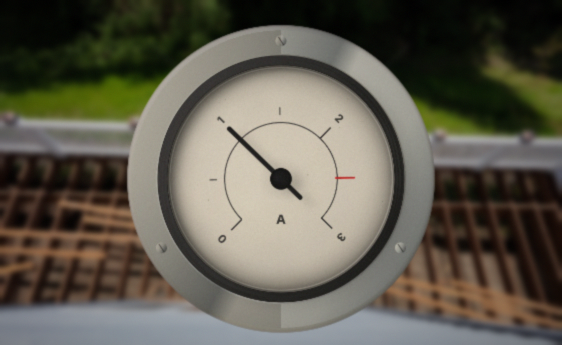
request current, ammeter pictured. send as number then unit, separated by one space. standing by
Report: 1 A
